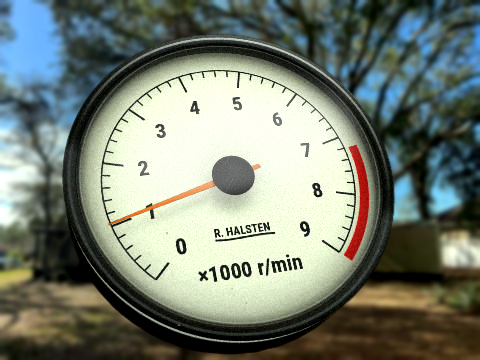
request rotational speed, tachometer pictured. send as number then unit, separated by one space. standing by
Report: 1000 rpm
